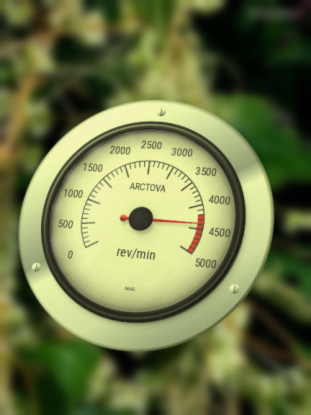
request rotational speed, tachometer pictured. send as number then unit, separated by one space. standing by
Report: 4400 rpm
